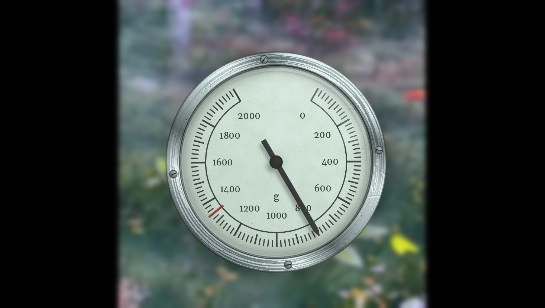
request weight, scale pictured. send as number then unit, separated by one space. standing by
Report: 800 g
